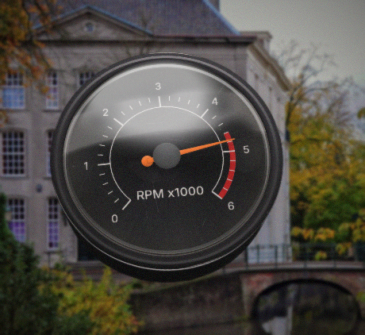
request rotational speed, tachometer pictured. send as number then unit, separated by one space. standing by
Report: 4800 rpm
